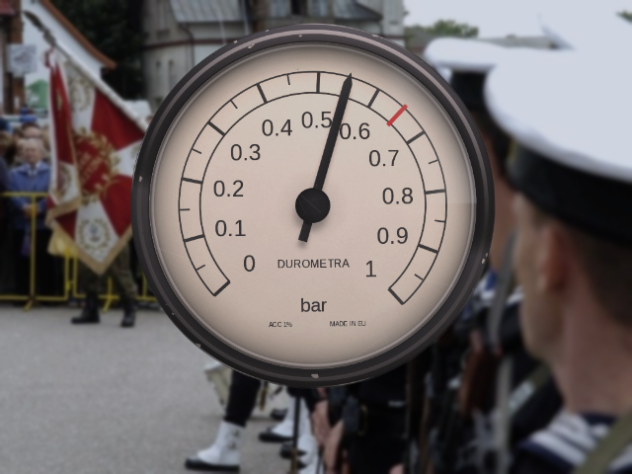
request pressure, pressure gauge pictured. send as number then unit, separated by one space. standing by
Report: 0.55 bar
